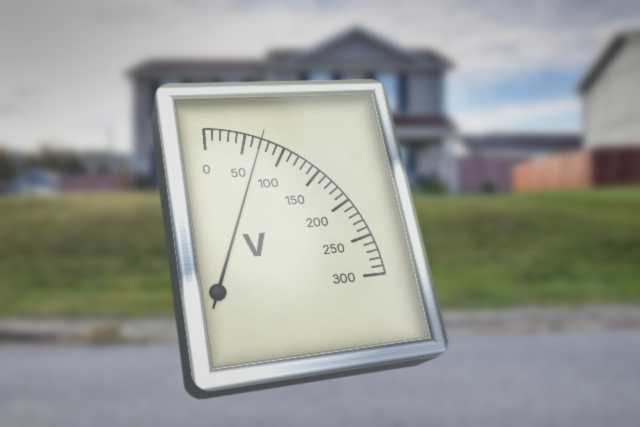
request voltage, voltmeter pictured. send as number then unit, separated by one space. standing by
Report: 70 V
